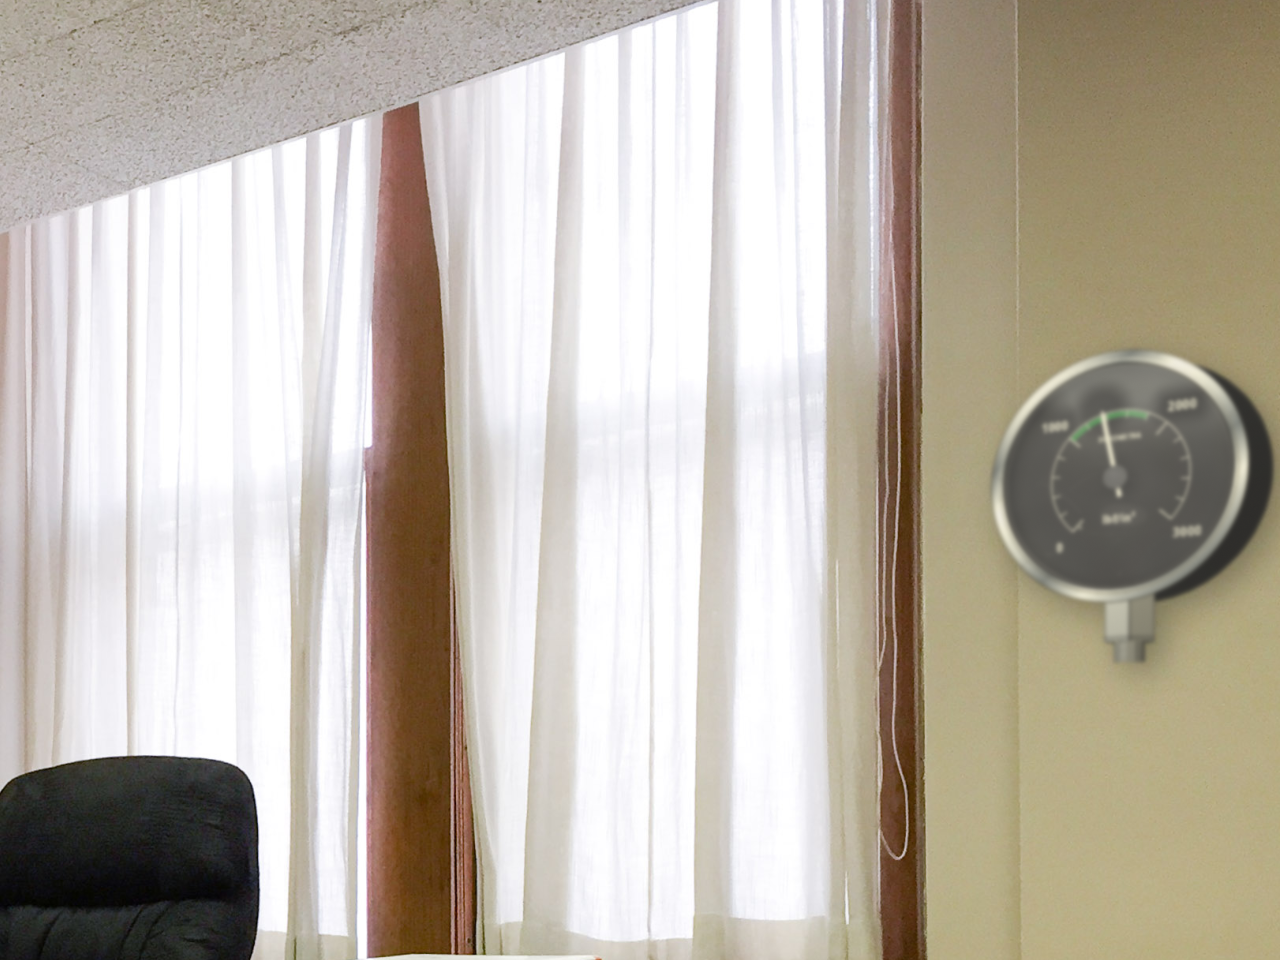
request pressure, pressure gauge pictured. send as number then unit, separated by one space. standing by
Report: 1400 psi
